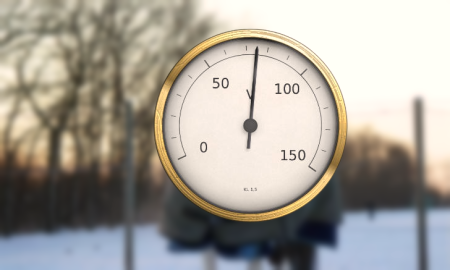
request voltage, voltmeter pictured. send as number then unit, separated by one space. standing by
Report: 75 V
